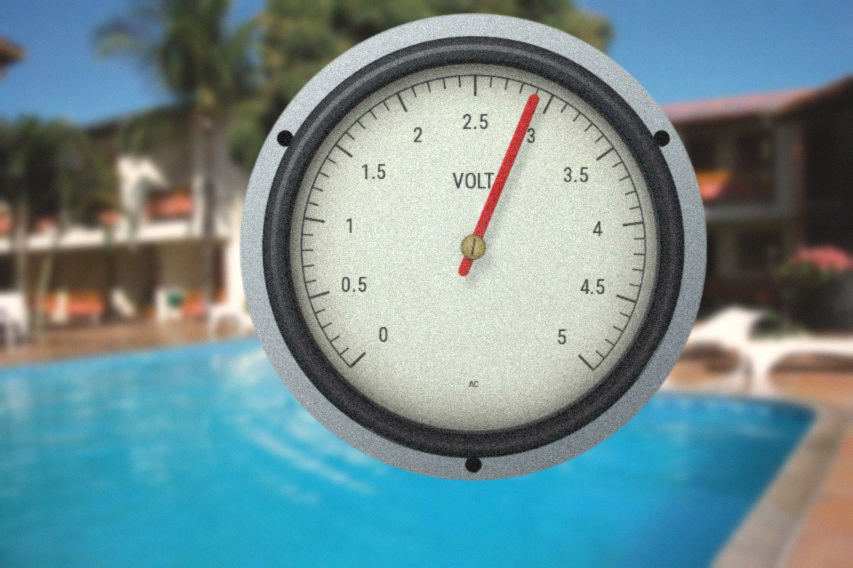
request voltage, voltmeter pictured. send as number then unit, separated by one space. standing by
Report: 2.9 V
